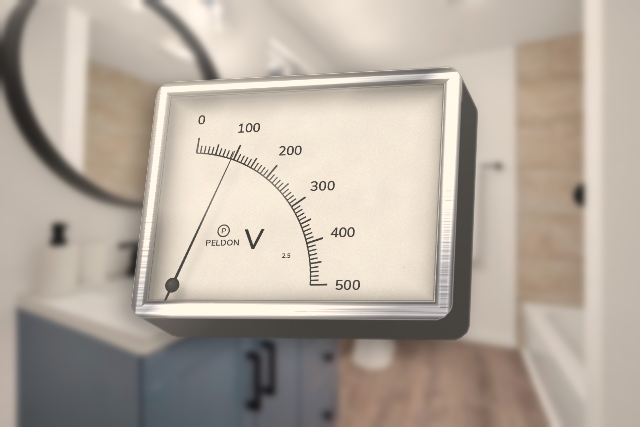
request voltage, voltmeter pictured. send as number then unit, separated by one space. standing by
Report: 100 V
